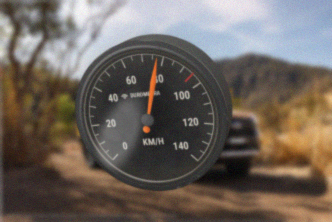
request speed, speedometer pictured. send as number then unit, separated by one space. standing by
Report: 77.5 km/h
